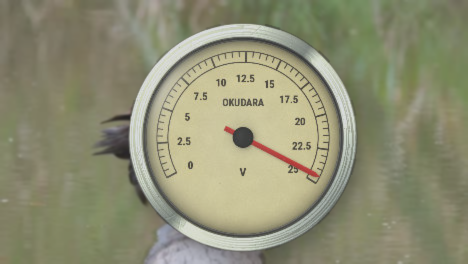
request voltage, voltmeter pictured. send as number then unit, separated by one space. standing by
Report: 24.5 V
